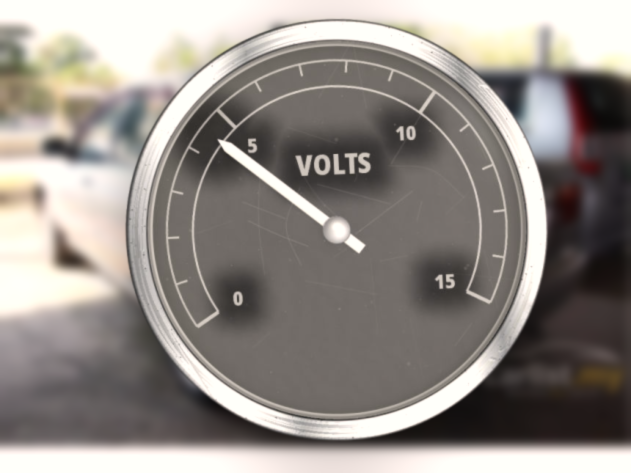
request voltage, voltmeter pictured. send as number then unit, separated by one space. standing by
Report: 4.5 V
